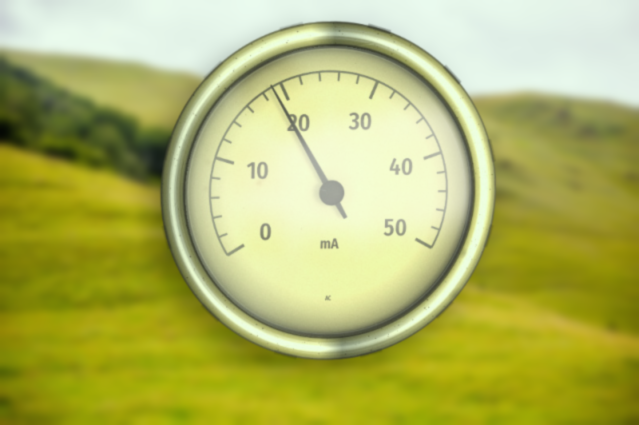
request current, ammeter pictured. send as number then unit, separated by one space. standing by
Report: 19 mA
